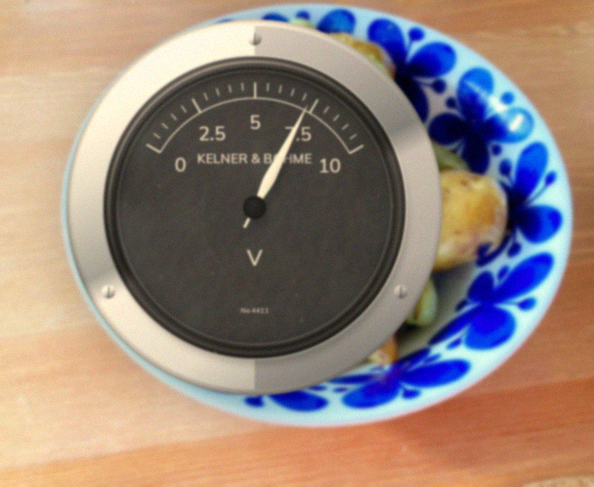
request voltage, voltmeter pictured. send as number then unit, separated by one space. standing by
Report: 7.25 V
